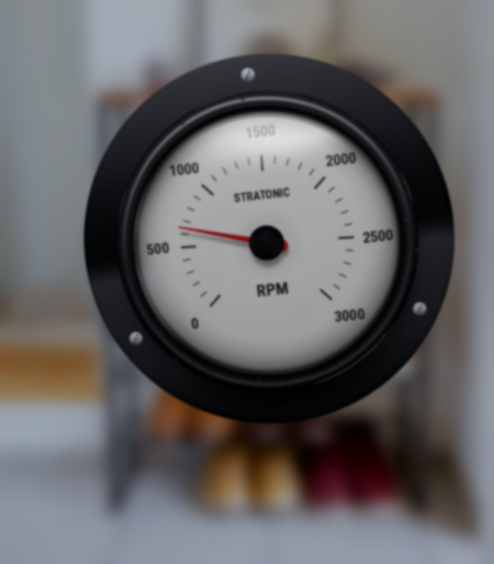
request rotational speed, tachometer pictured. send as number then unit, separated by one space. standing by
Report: 650 rpm
